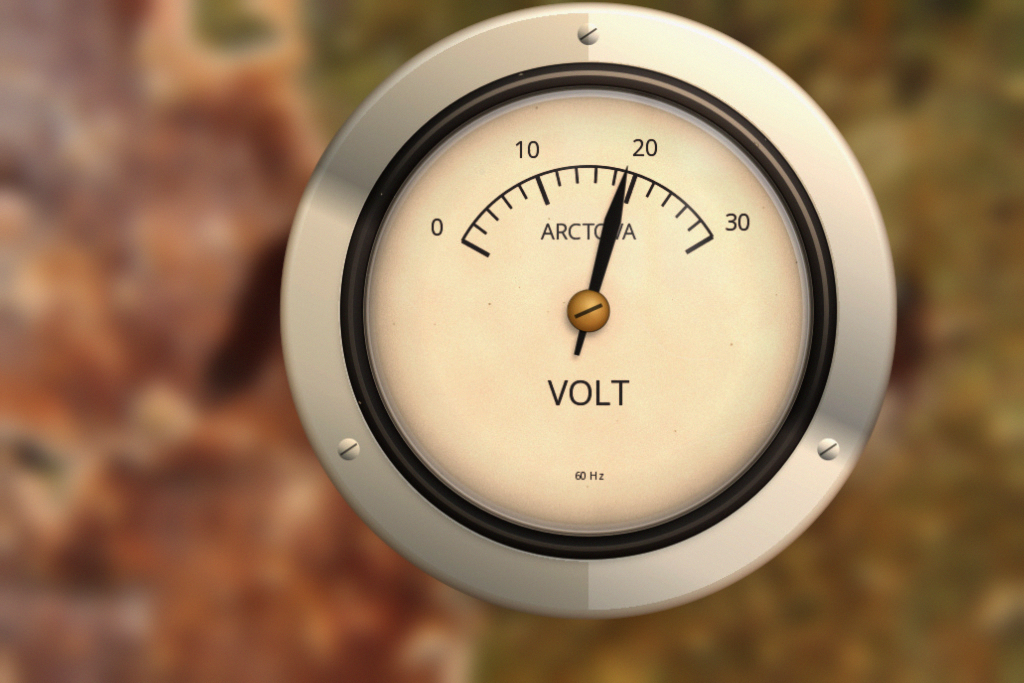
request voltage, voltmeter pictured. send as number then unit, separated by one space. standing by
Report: 19 V
